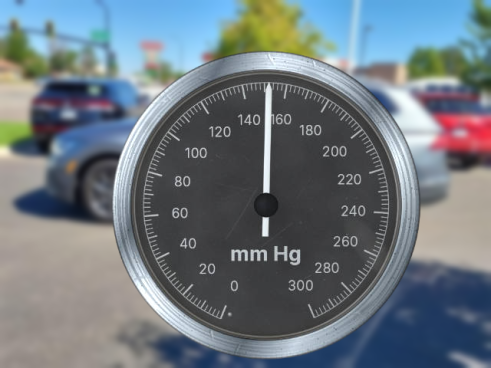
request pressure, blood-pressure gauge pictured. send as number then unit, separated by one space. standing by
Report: 152 mmHg
